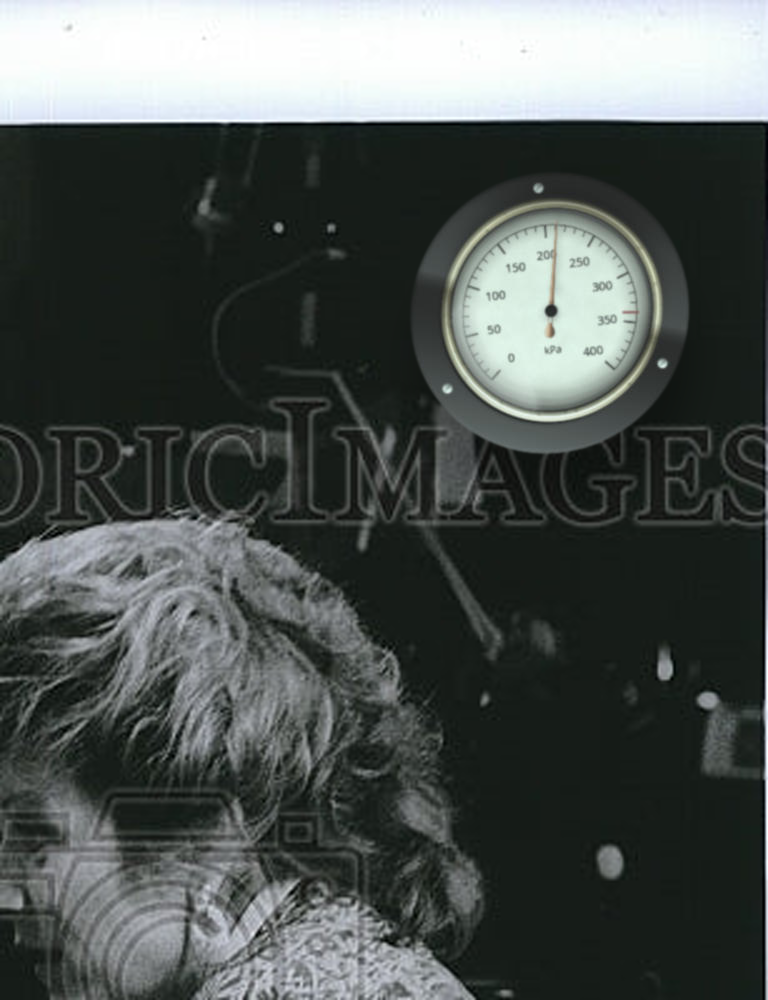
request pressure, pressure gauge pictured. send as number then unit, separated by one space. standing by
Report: 210 kPa
